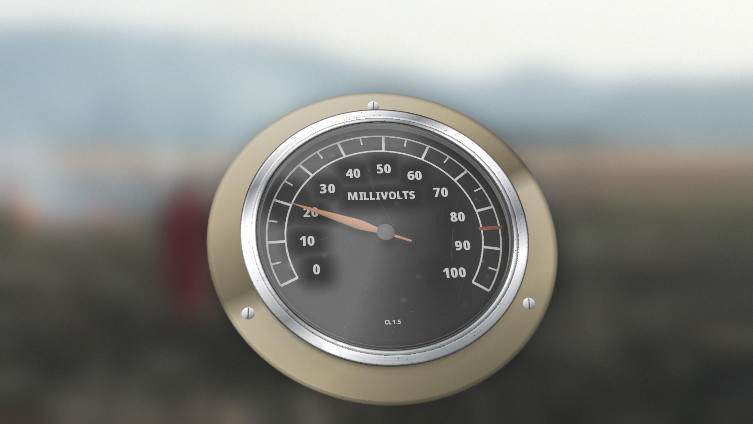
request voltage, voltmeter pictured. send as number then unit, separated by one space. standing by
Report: 20 mV
